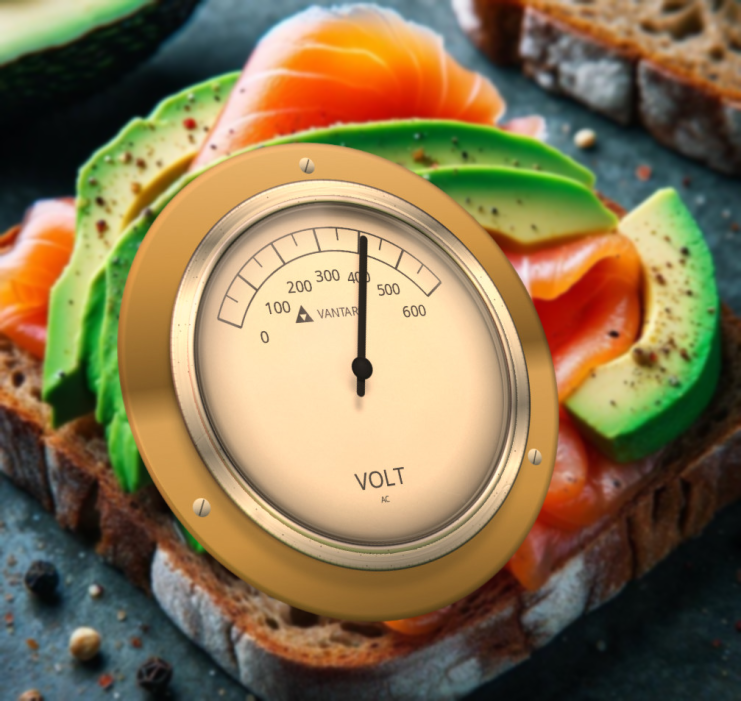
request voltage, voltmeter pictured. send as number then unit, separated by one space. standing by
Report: 400 V
